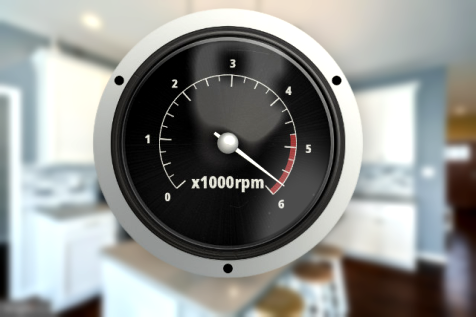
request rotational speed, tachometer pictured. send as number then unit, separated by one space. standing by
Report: 5750 rpm
